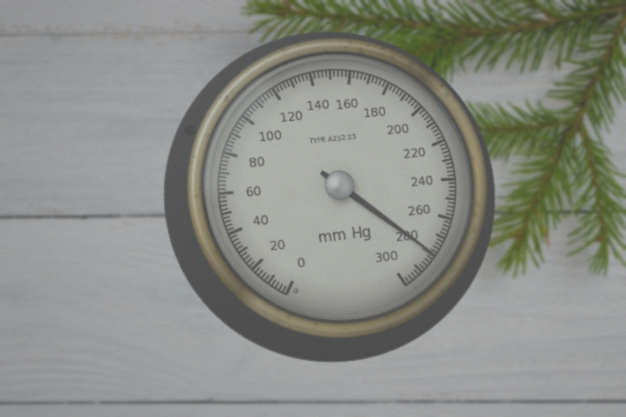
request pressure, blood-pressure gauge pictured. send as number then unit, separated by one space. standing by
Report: 280 mmHg
